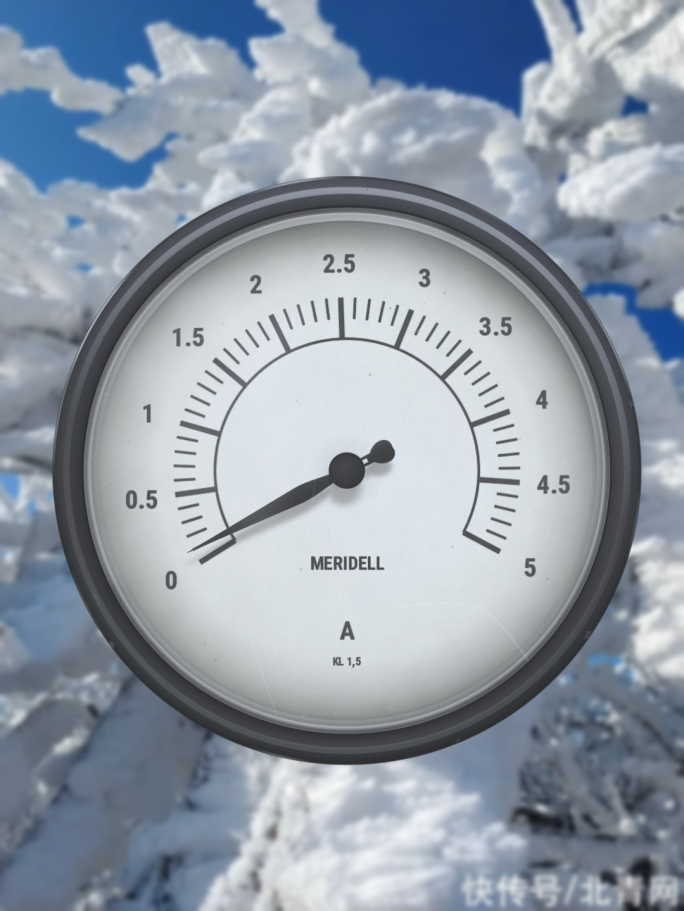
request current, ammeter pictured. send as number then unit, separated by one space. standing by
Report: 0.1 A
